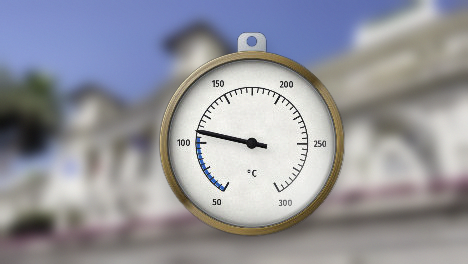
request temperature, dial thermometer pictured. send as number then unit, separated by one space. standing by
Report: 110 °C
